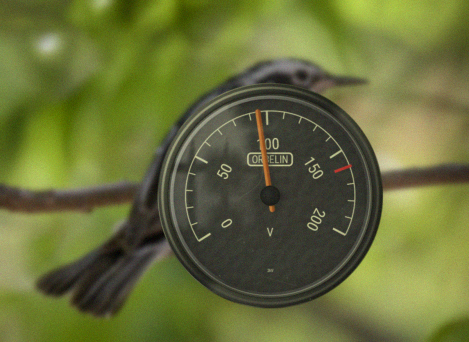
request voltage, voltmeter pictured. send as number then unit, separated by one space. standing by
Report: 95 V
